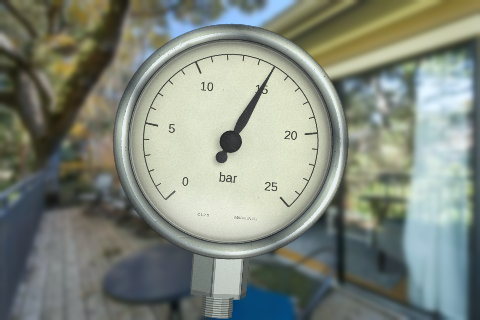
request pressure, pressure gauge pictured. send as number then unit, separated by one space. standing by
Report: 15 bar
